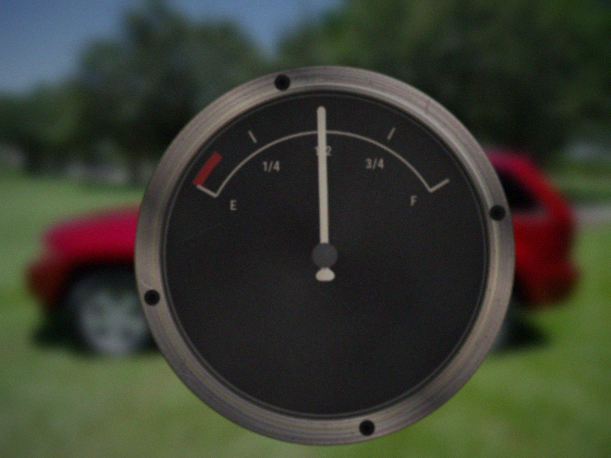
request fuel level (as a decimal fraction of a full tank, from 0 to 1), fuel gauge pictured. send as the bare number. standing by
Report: 0.5
